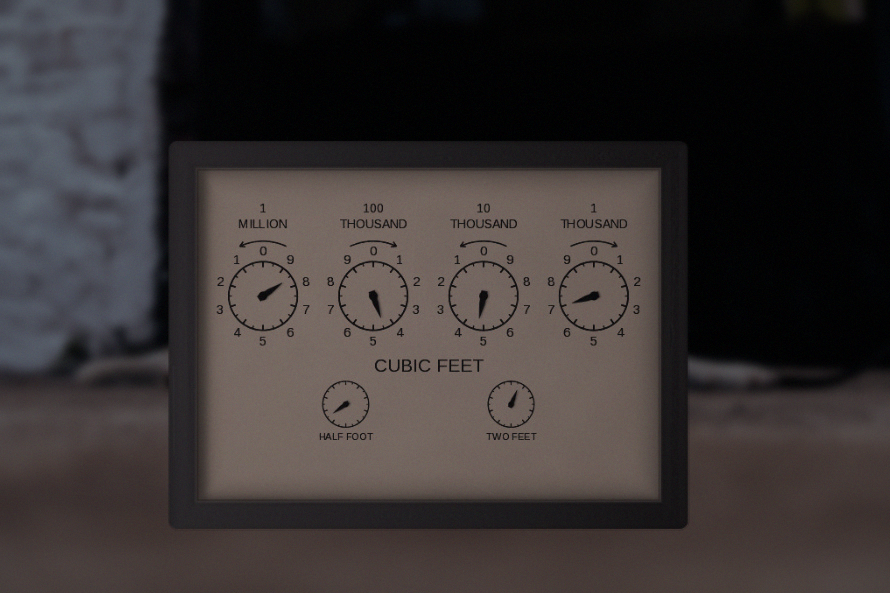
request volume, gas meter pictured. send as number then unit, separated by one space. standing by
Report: 844700 ft³
